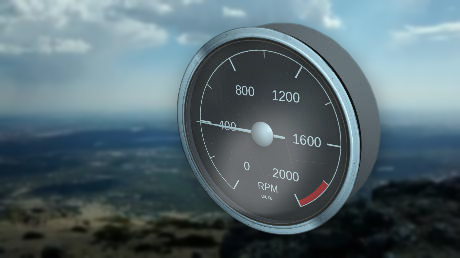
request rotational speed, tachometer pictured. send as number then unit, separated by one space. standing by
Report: 400 rpm
